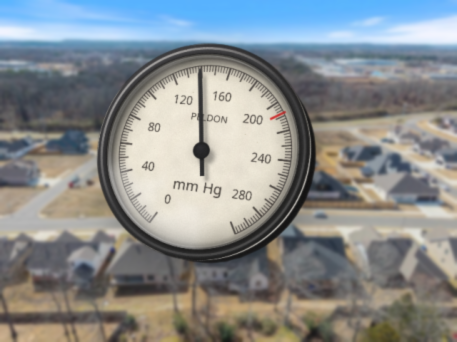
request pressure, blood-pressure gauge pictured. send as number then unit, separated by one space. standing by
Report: 140 mmHg
